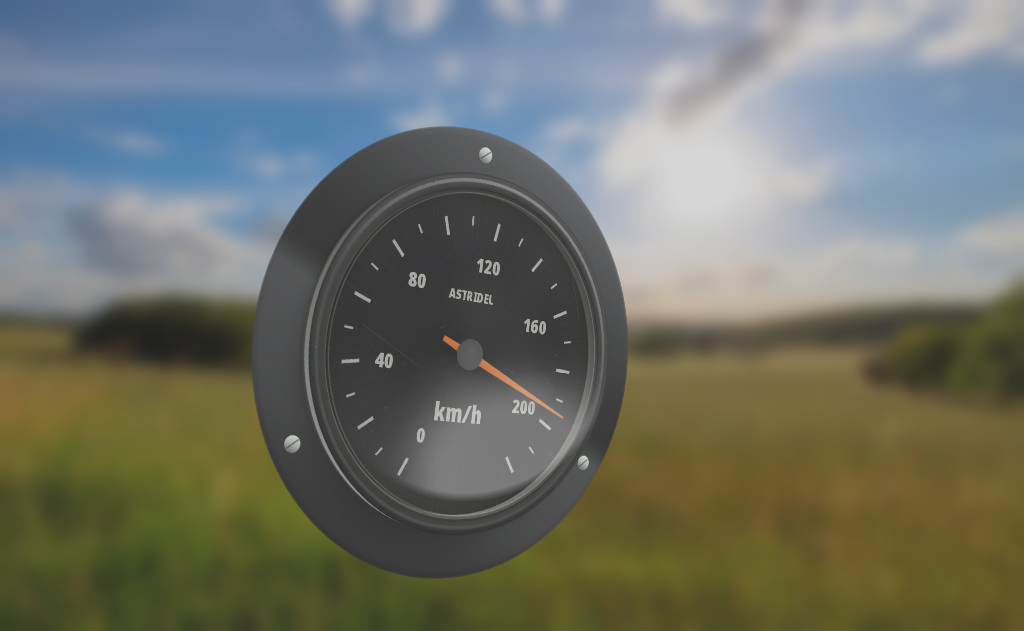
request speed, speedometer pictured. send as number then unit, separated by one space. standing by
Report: 195 km/h
